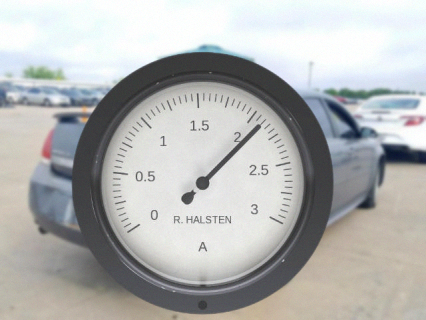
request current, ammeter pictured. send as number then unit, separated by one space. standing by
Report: 2.1 A
